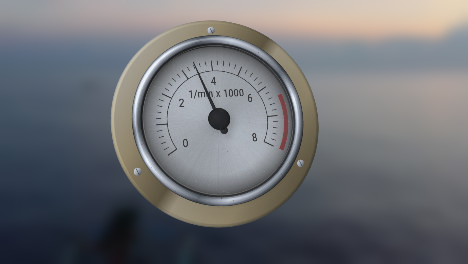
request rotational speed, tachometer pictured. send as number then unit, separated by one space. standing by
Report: 3400 rpm
